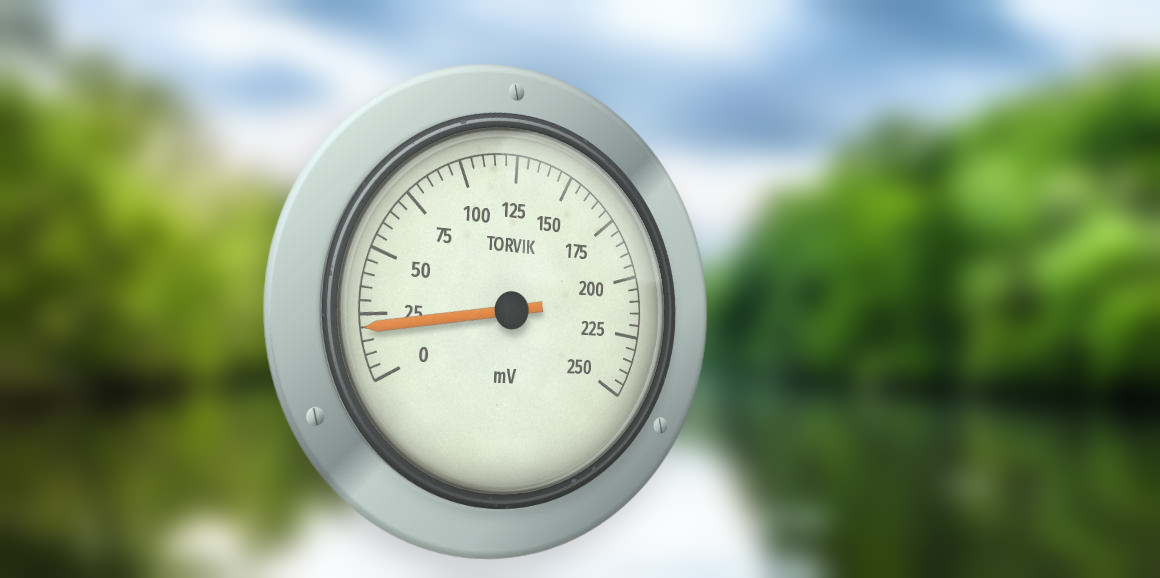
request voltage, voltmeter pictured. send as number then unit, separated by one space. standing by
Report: 20 mV
